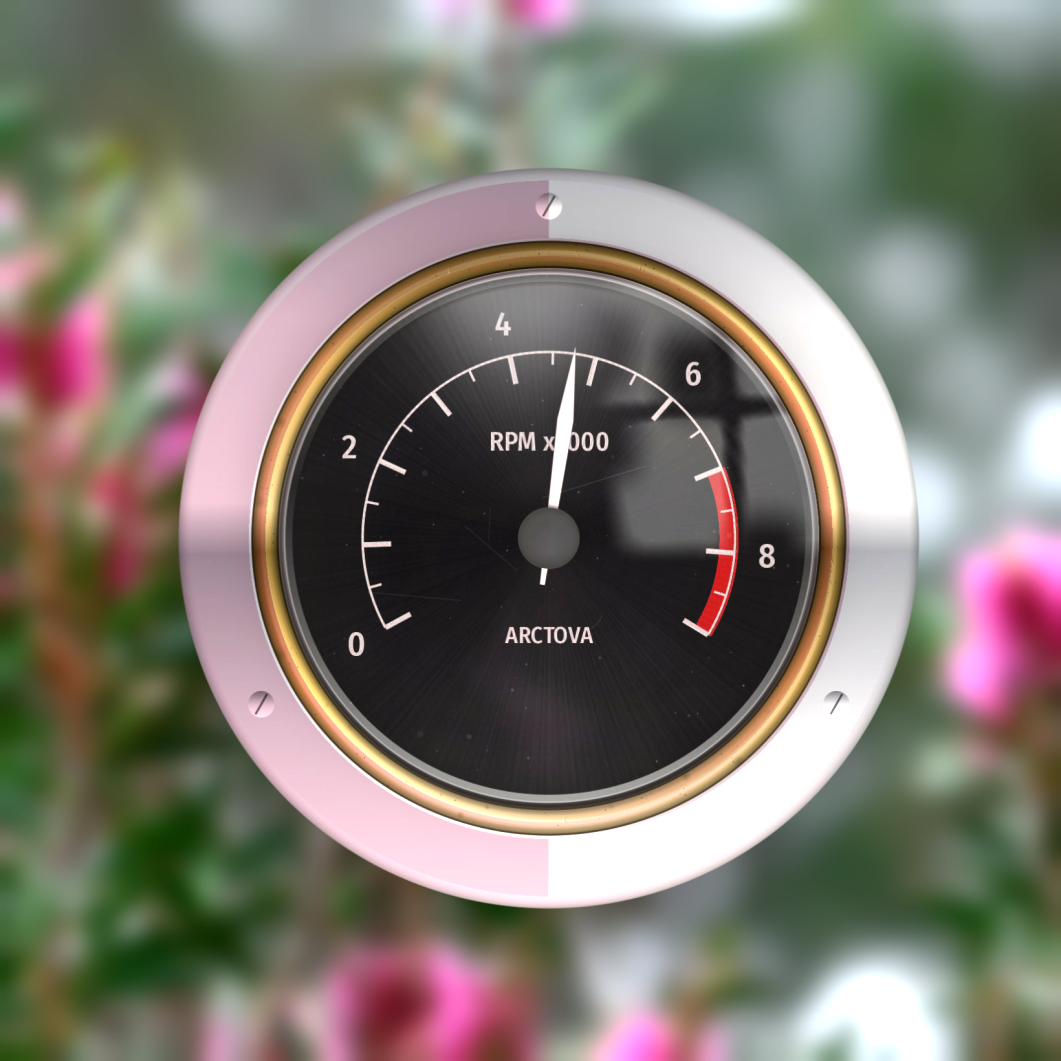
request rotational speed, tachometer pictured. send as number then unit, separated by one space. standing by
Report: 4750 rpm
